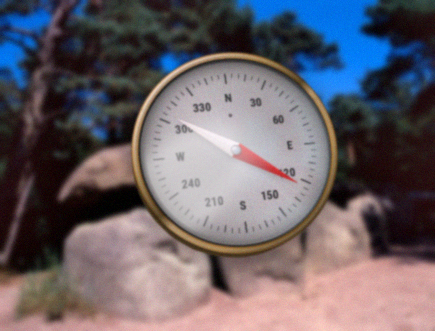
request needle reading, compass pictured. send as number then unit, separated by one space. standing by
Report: 125 °
